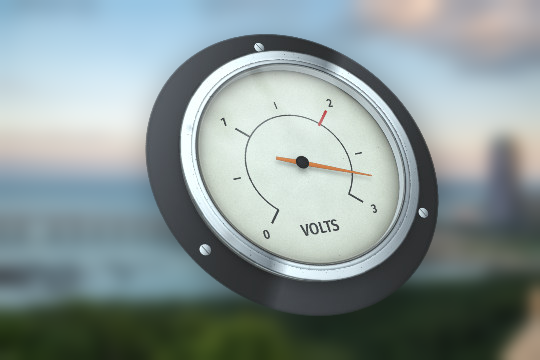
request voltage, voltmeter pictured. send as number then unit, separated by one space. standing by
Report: 2.75 V
